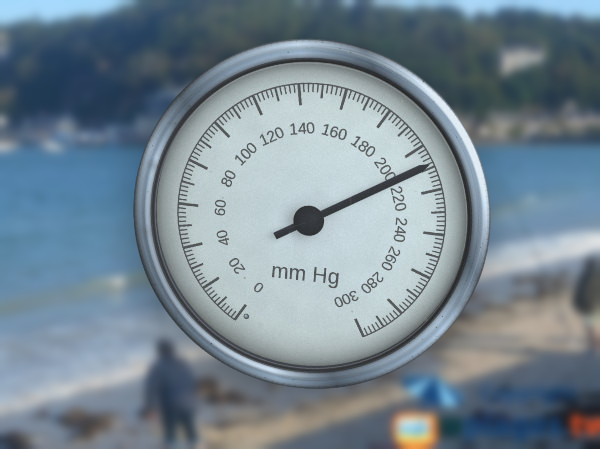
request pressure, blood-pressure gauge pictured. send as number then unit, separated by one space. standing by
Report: 208 mmHg
